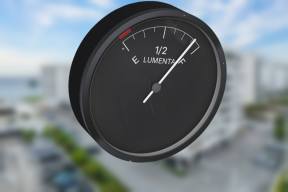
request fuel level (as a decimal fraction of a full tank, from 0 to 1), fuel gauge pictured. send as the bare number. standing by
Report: 0.875
